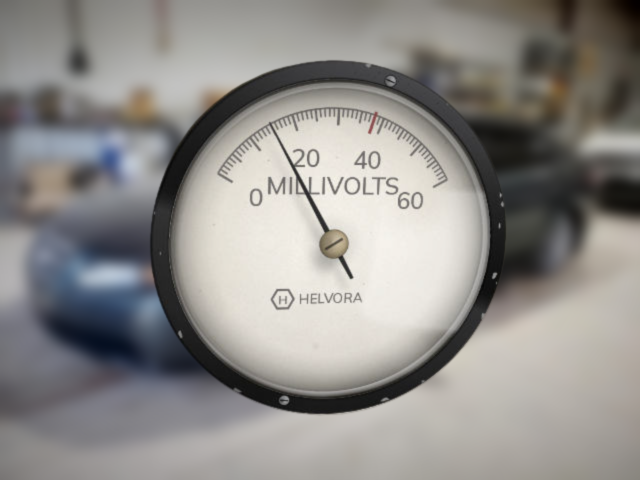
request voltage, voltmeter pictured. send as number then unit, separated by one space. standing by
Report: 15 mV
